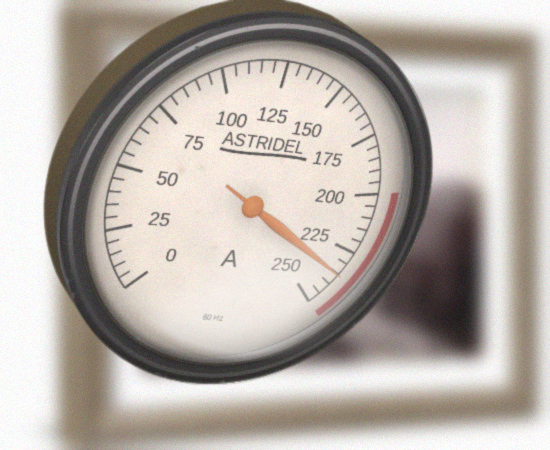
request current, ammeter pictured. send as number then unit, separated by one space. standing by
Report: 235 A
